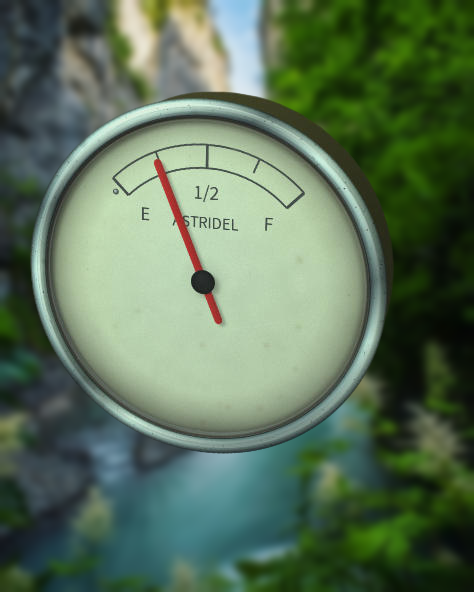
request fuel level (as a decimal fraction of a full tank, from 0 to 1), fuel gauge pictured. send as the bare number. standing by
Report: 0.25
